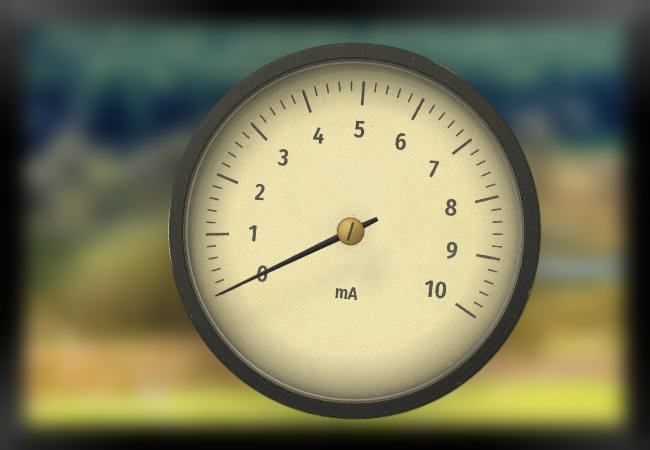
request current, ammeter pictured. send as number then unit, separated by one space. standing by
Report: 0 mA
